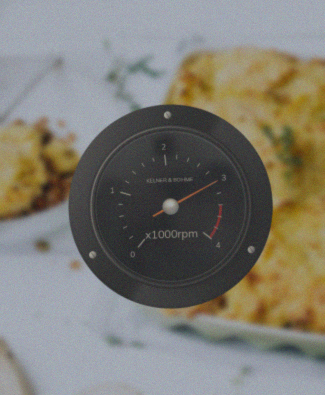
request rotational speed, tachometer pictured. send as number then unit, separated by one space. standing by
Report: 3000 rpm
